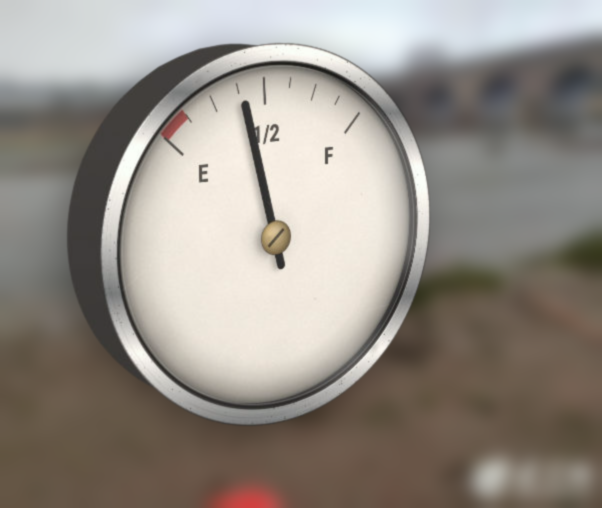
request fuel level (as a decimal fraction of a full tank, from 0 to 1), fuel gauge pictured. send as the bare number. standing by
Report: 0.375
